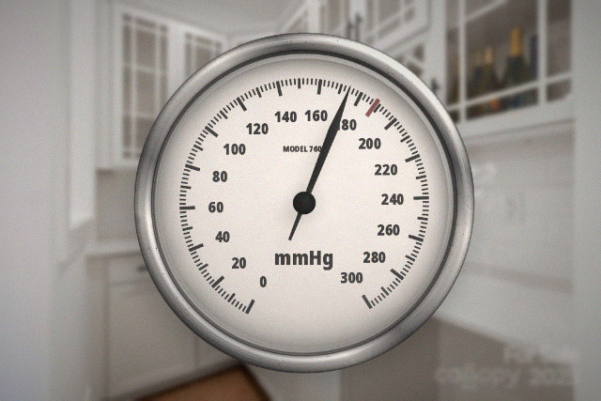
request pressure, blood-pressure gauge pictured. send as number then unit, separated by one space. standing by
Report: 174 mmHg
